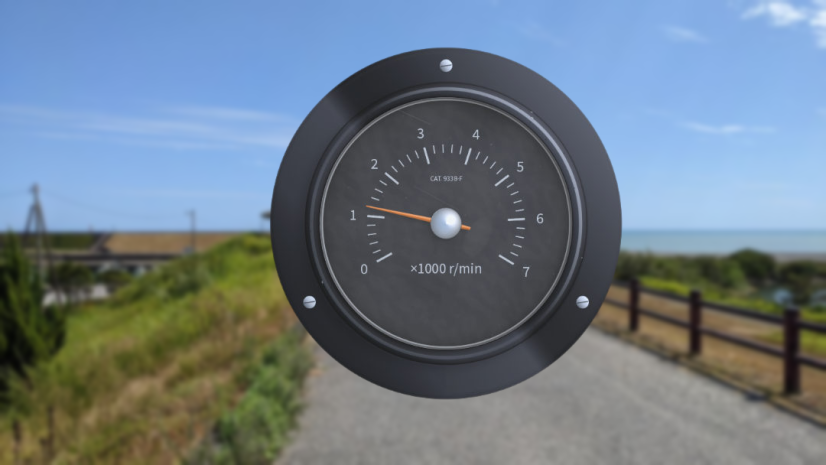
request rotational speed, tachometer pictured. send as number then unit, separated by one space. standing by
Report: 1200 rpm
